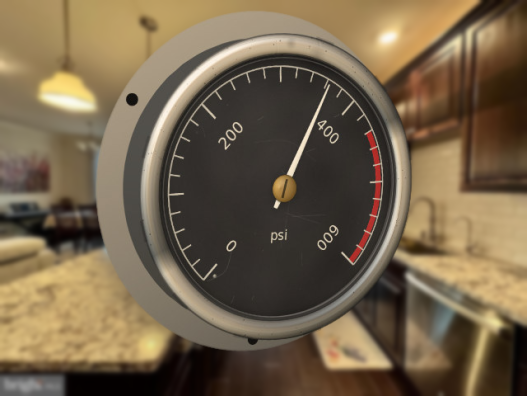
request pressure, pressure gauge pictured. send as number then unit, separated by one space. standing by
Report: 360 psi
